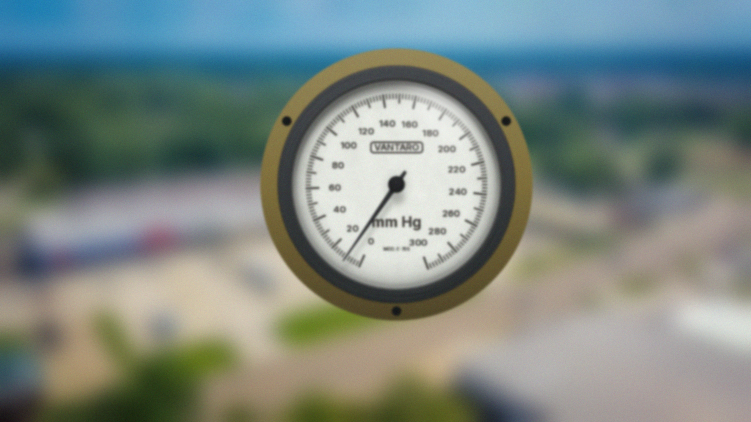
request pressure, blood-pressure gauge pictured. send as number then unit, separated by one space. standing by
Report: 10 mmHg
